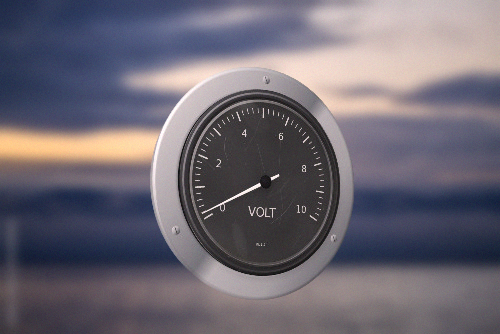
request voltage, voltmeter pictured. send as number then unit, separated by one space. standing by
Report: 0.2 V
